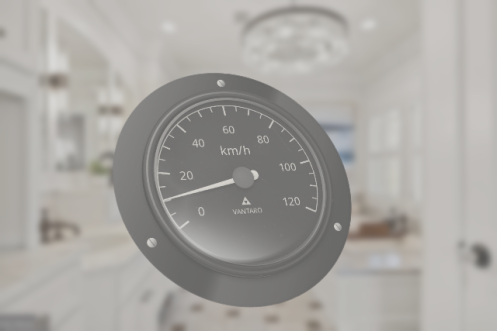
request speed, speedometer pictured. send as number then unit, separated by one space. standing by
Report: 10 km/h
